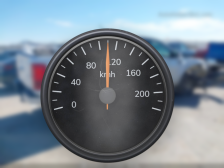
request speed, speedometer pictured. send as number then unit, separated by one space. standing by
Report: 110 km/h
